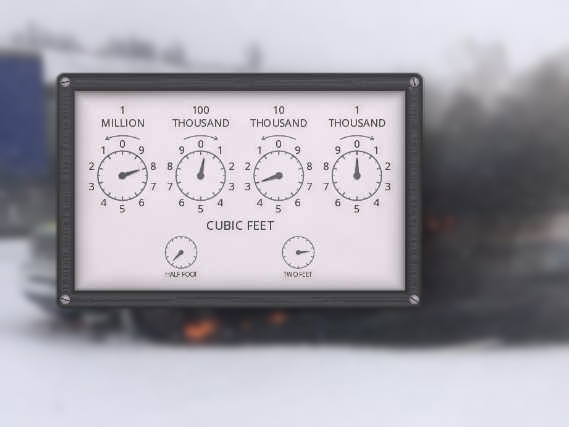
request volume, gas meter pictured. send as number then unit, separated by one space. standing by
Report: 803000 ft³
